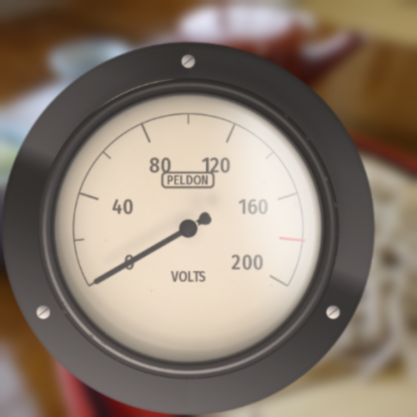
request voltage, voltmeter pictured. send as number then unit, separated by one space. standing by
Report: 0 V
